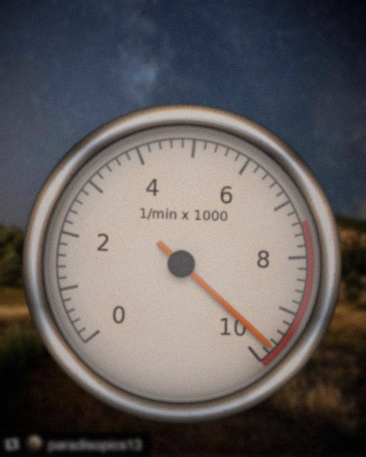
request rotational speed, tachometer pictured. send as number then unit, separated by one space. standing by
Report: 9700 rpm
